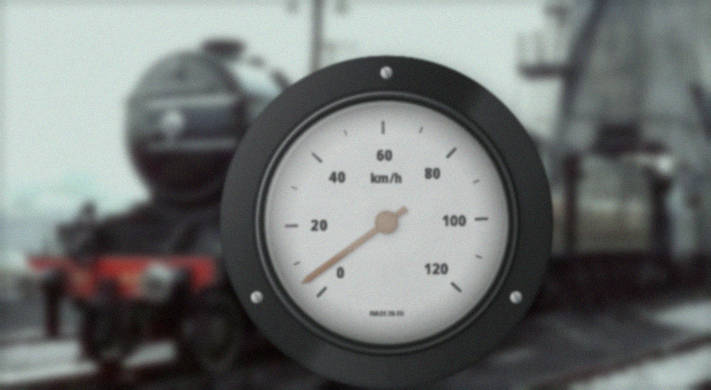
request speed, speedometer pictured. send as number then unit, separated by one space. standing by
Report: 5 km/h
